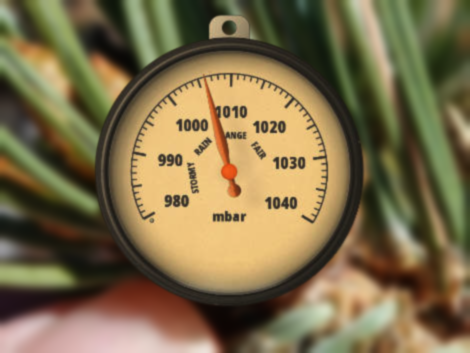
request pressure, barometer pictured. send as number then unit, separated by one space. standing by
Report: 1006 mbar
